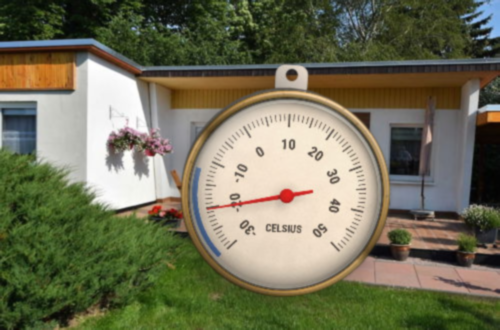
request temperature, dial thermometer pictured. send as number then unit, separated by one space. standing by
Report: -20 °C
